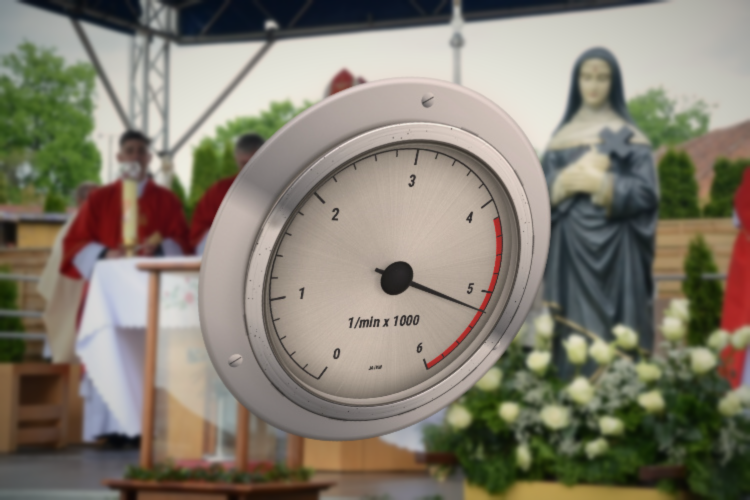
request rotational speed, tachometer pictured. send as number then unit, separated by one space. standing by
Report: 5200 rpm
